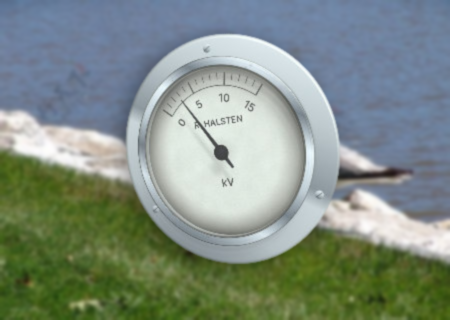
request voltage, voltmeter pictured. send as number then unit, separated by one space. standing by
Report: 3 kV
